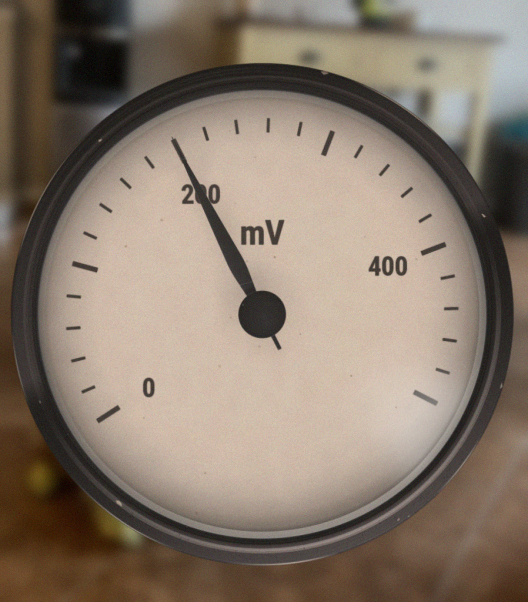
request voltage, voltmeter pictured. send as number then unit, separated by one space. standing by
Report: 200 mV
